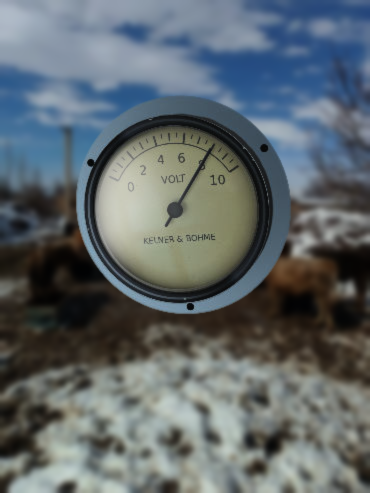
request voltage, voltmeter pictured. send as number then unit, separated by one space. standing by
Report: 8 V
